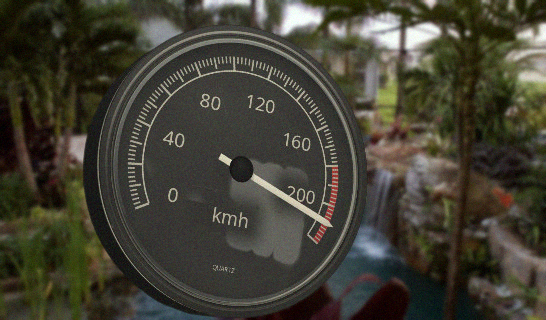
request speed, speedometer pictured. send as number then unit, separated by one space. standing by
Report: 210 km/h
